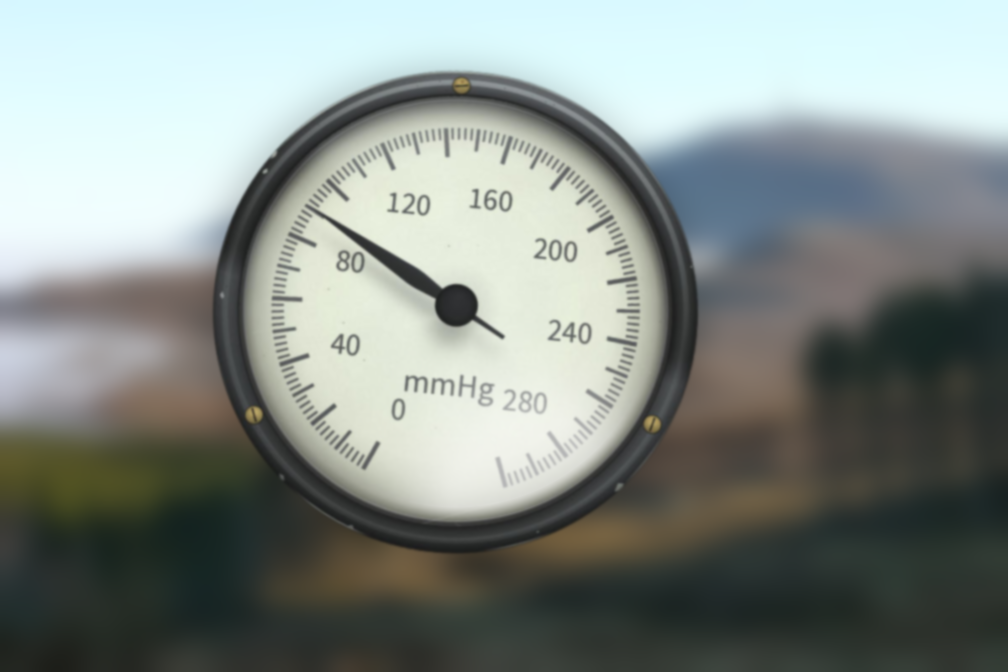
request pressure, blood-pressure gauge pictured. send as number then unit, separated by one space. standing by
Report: 90 mmHg
